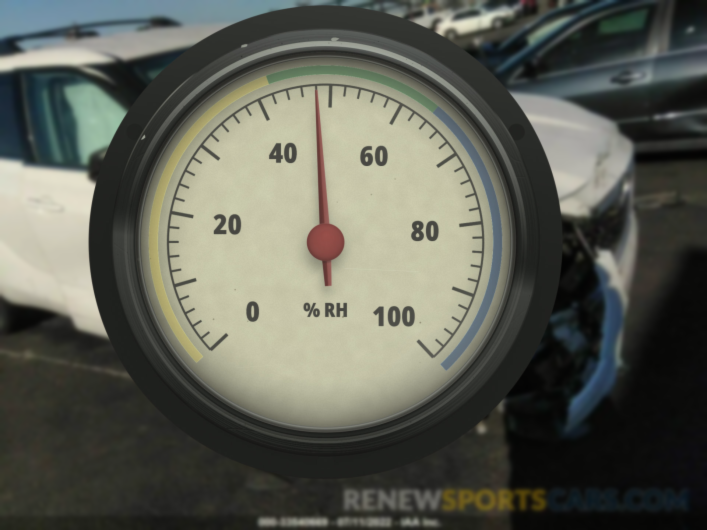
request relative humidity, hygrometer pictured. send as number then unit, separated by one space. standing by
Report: 48 %
